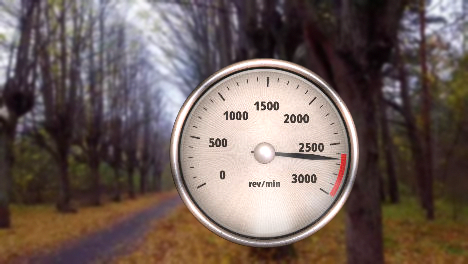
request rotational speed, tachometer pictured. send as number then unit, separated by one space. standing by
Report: 2650 rpm
